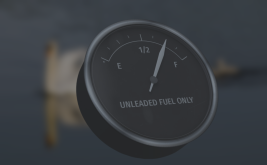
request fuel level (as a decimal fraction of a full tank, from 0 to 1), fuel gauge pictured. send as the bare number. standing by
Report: 0.75
